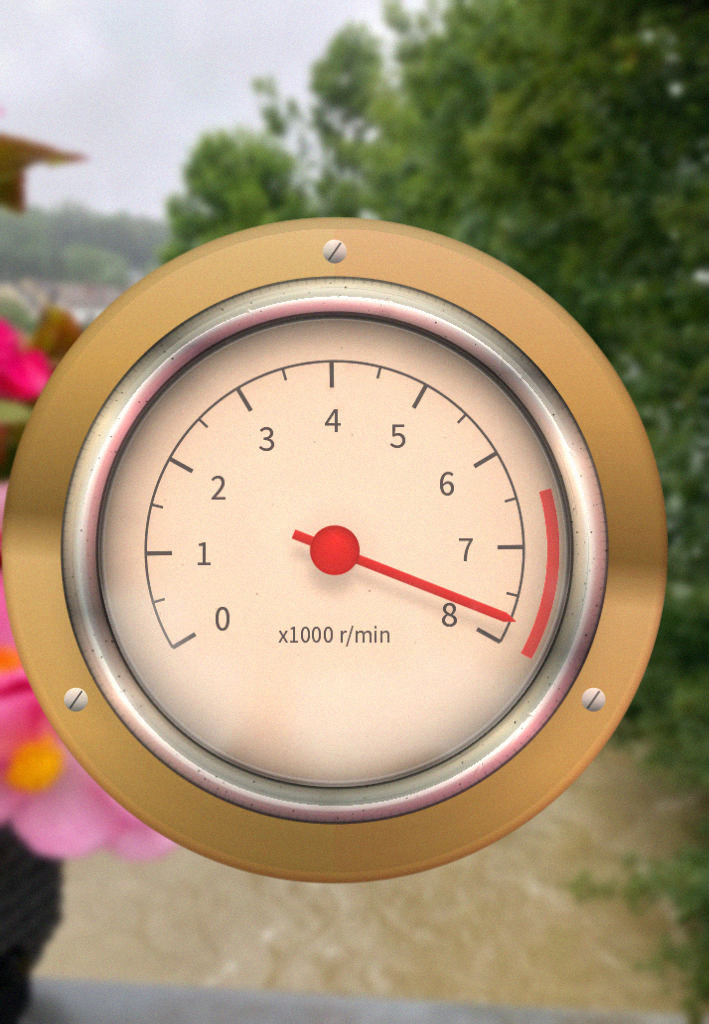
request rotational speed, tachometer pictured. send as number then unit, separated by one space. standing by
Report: 7750 rpm
